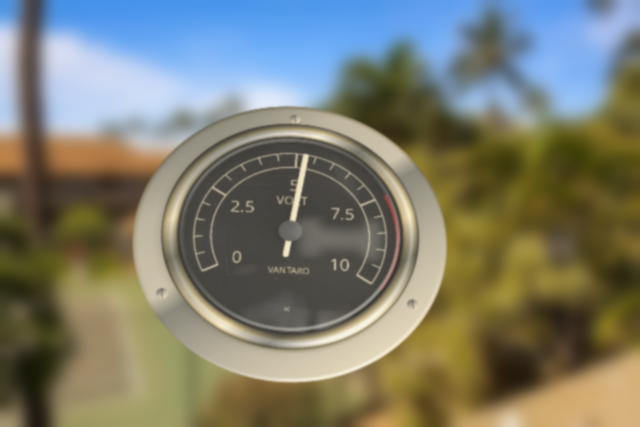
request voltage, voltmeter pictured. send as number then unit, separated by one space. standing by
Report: 5.25 V
